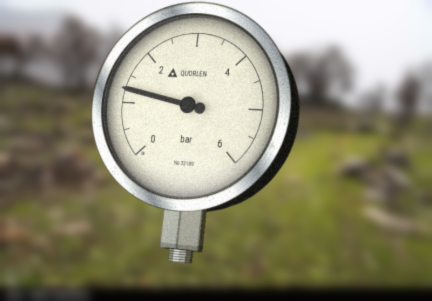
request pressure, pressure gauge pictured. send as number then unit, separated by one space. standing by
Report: 1.25 bar
